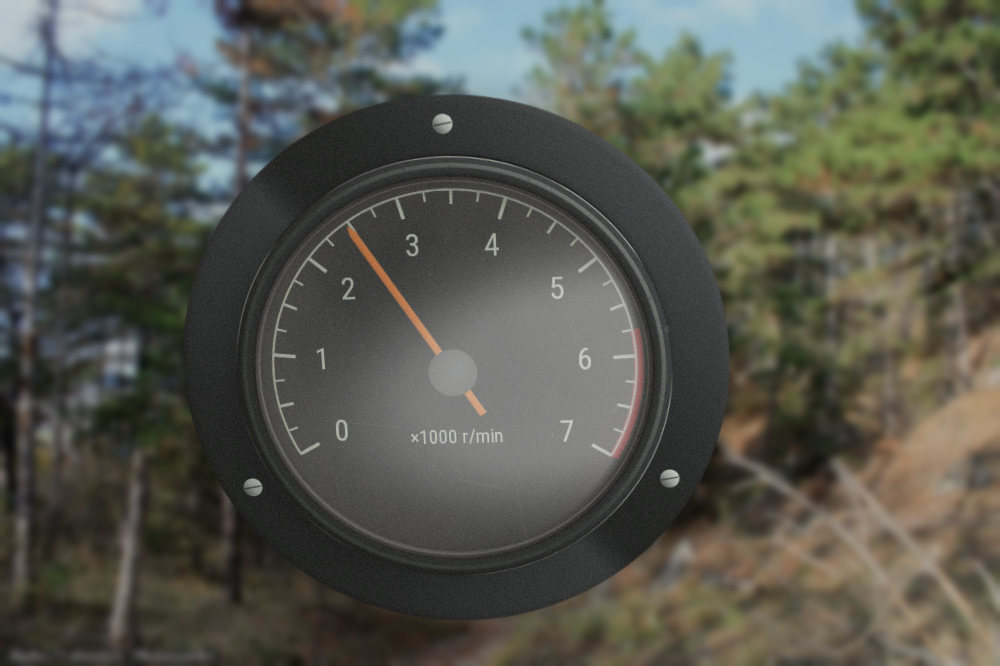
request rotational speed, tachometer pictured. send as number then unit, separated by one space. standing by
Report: 2500 rpm
